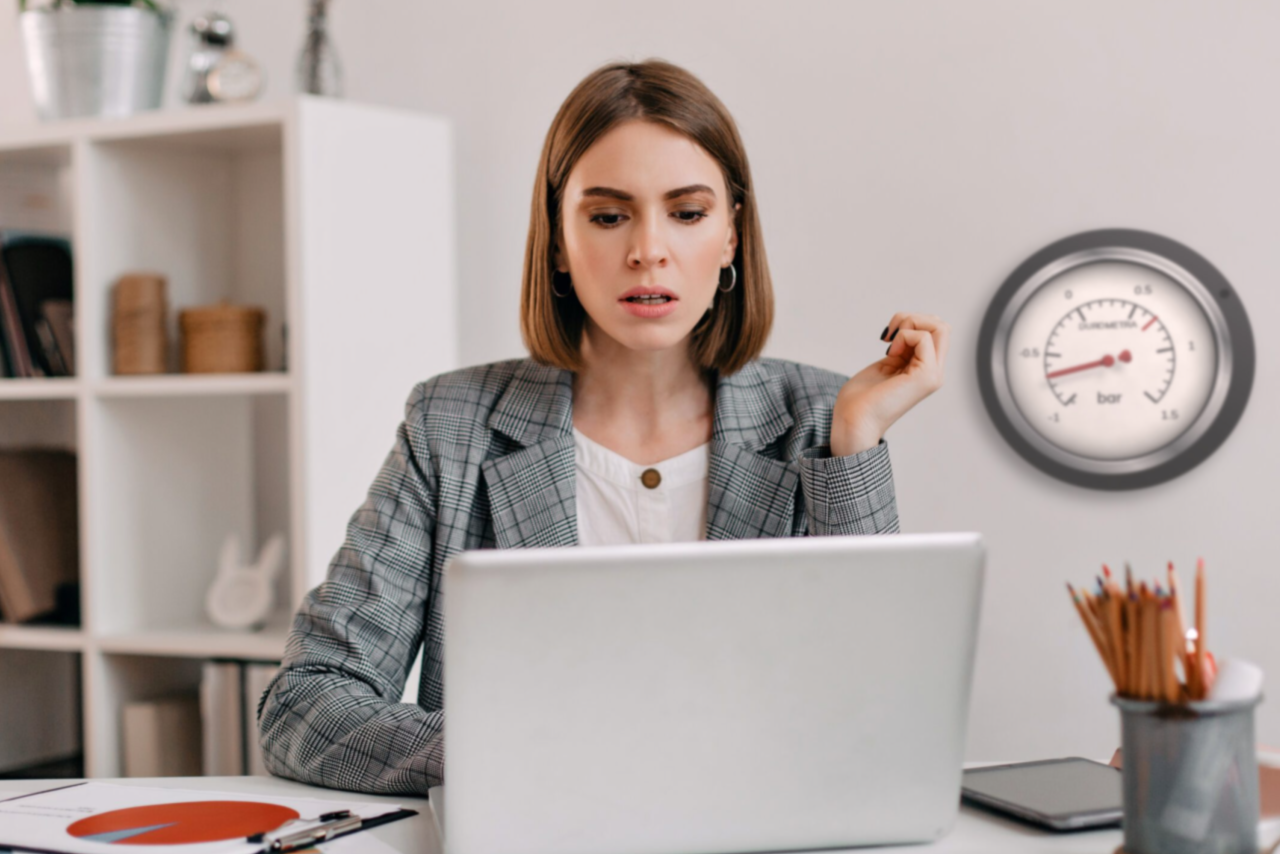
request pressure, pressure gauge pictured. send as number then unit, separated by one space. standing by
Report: -0.7 bar
